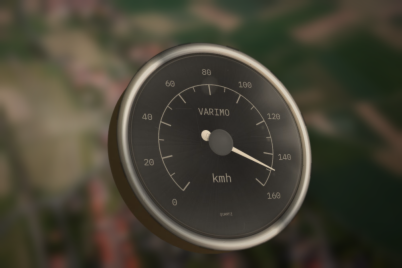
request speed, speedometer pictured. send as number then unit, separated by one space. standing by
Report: 150 km/h
